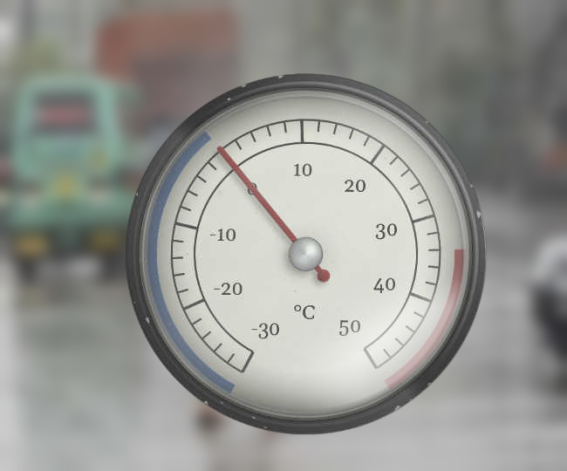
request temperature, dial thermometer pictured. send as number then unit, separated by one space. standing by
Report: 0 °C
